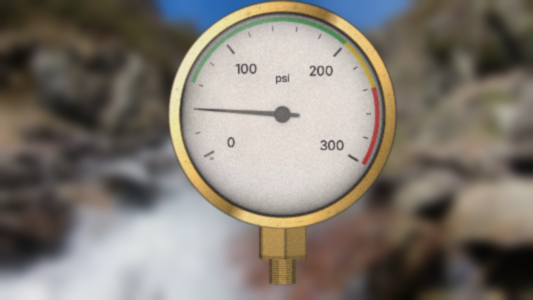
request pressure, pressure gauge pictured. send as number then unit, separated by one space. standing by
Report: 40 psi
